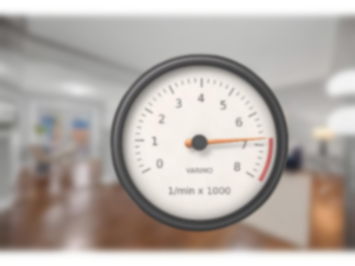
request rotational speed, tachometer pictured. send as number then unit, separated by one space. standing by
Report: 6800 rpm
